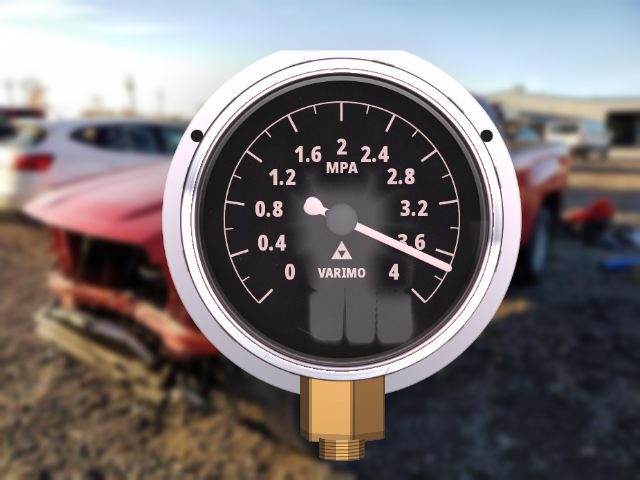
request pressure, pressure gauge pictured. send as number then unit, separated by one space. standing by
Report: 3.7 MPa
